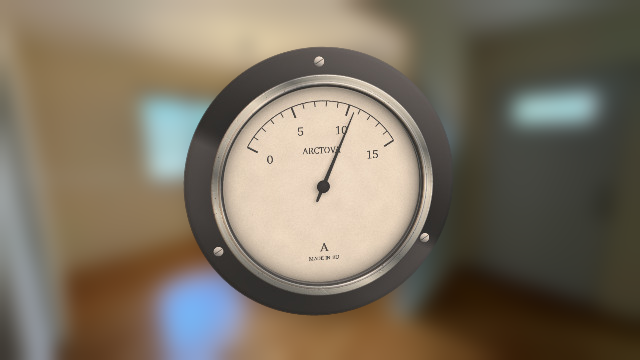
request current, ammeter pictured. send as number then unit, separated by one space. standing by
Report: 10.5 A
